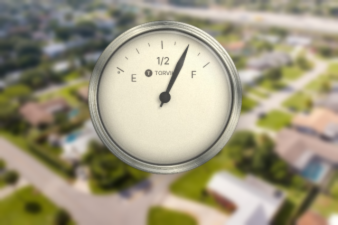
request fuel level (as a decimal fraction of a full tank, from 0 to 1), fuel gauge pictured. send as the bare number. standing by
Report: 0.75
